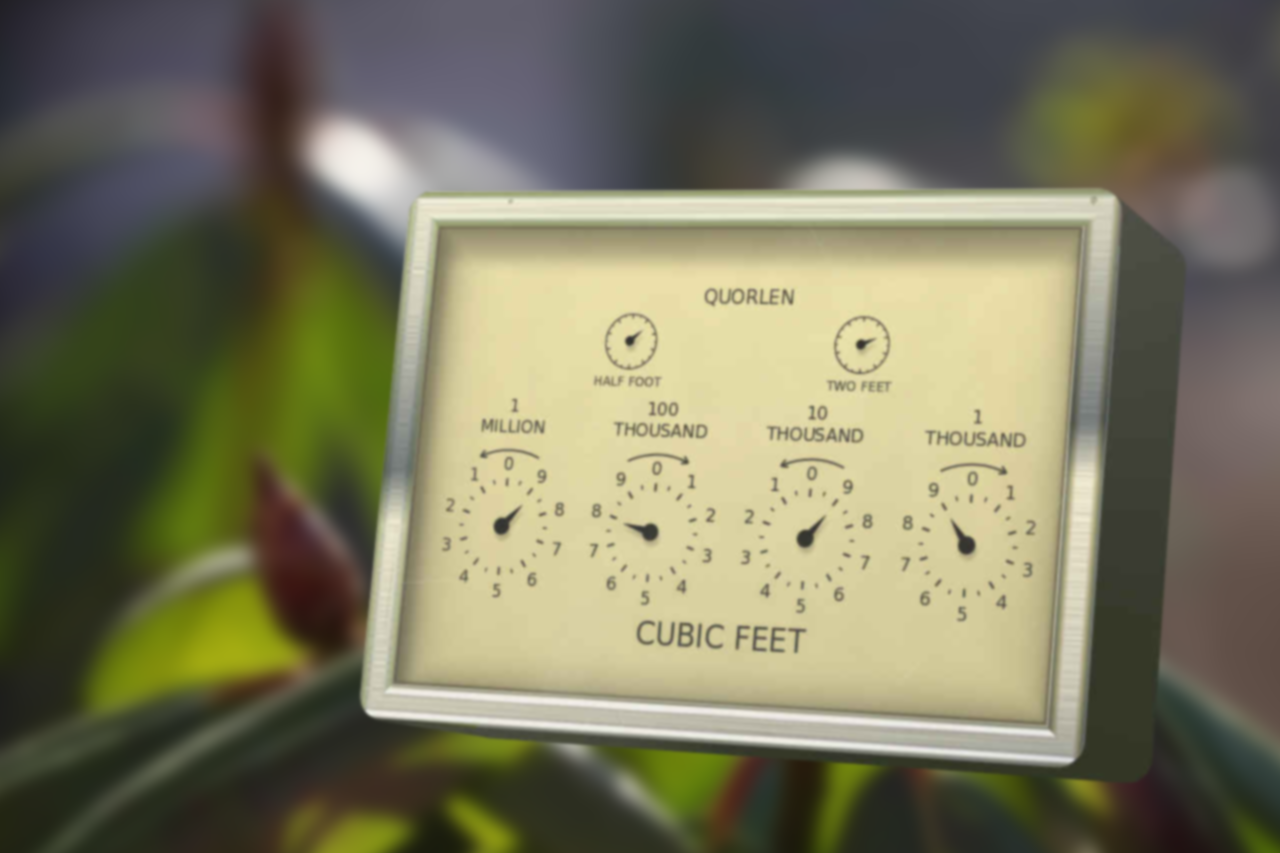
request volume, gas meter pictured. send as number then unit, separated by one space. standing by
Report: 878900 ft³
